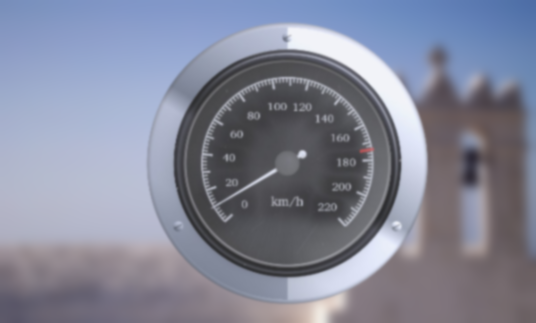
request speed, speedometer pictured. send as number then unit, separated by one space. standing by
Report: 10 km/h
